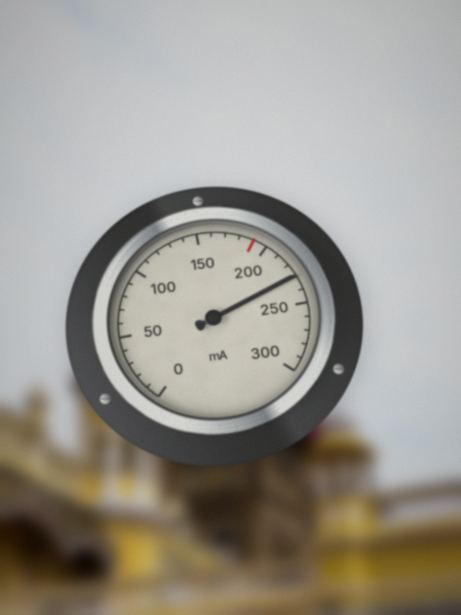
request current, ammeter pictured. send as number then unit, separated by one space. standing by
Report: 230 mA
